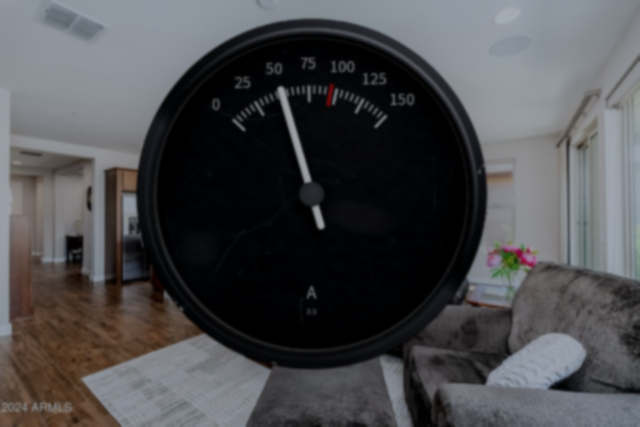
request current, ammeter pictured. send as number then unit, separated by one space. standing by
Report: 50 A
